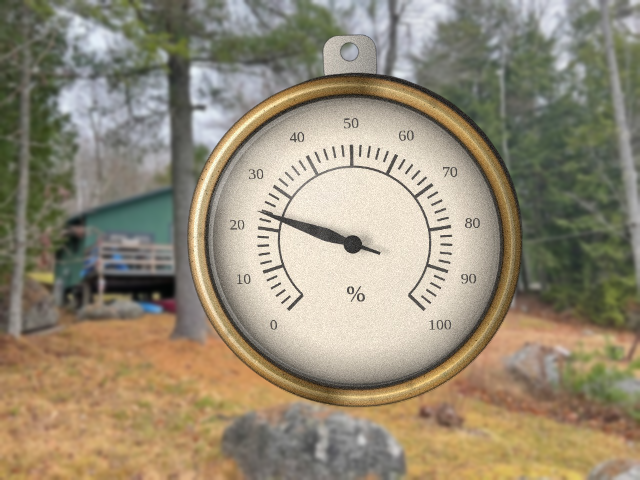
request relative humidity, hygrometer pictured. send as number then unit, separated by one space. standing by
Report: 24 %
